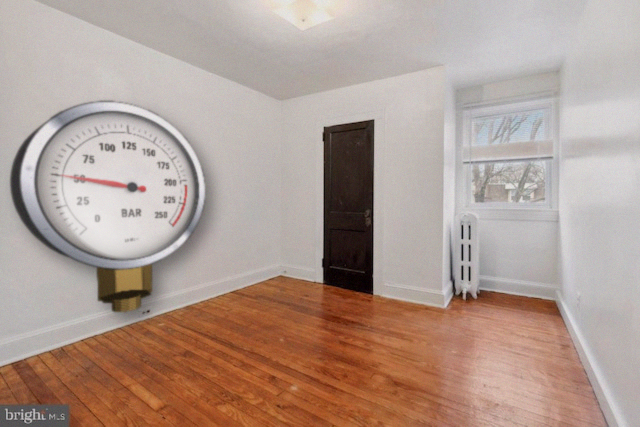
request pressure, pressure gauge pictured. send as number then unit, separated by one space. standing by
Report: 50 bar
